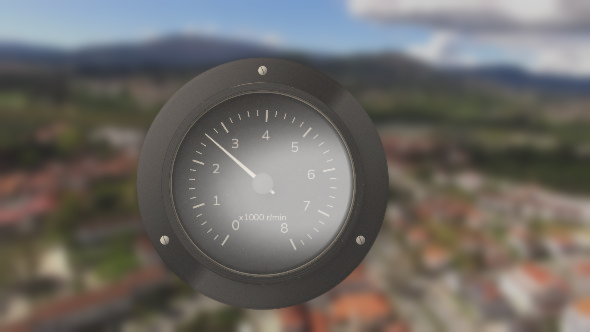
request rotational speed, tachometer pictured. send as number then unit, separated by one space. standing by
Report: 2600 rpm
